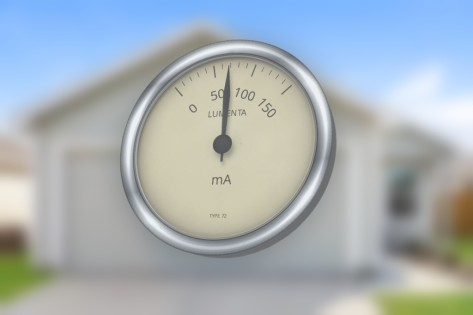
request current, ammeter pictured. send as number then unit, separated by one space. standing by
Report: 70 mA
